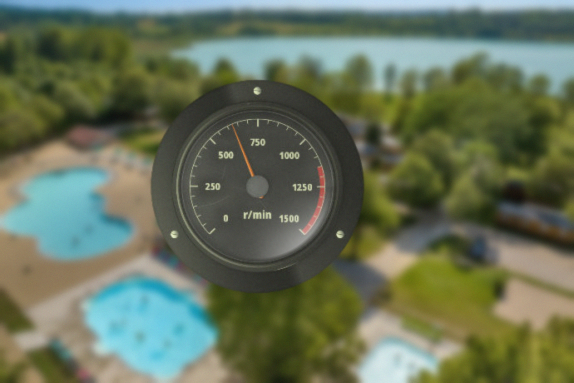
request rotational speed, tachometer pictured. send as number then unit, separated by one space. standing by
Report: 625 rpm
